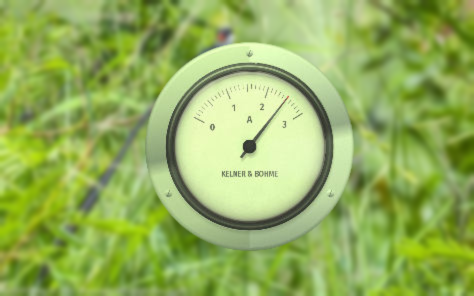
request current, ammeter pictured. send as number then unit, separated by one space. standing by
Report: 2.5 A
